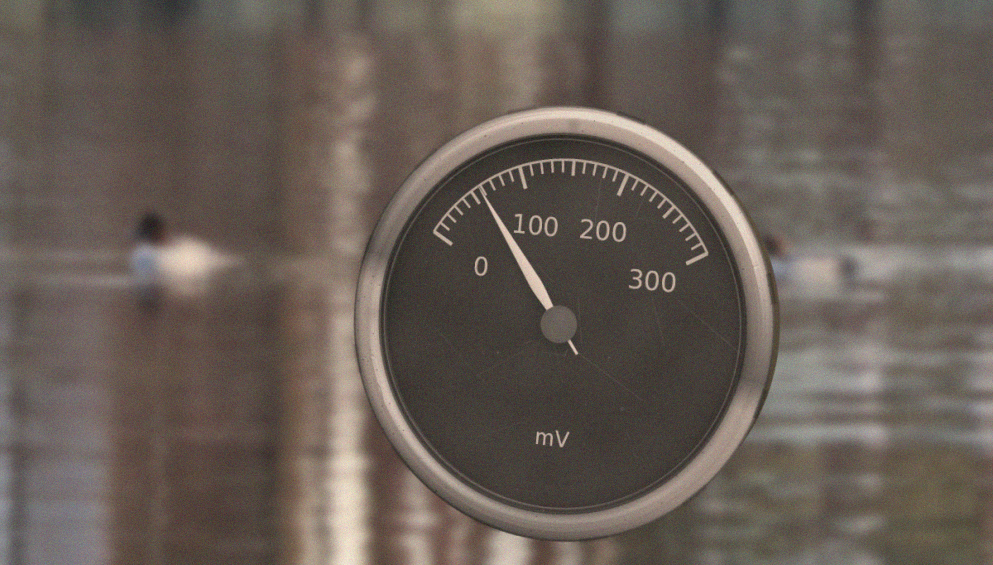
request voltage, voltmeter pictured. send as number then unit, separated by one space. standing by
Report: 60 mV
